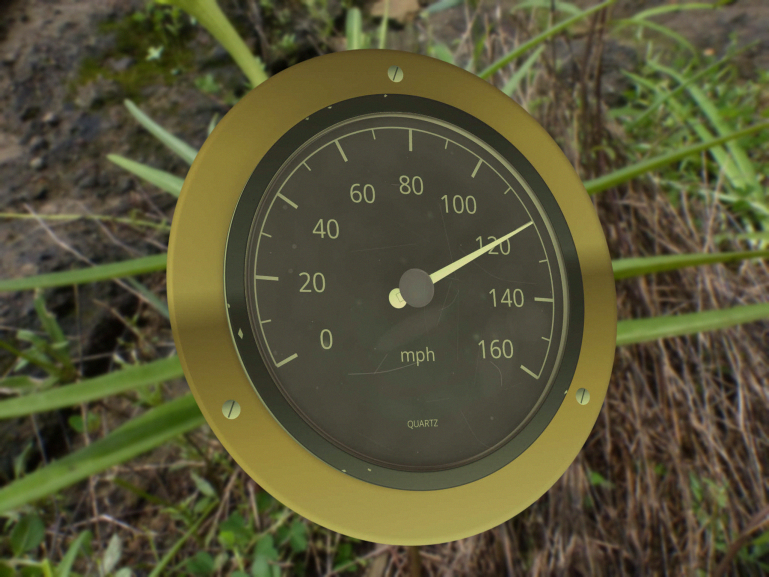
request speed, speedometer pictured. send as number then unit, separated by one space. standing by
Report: 120 mph
